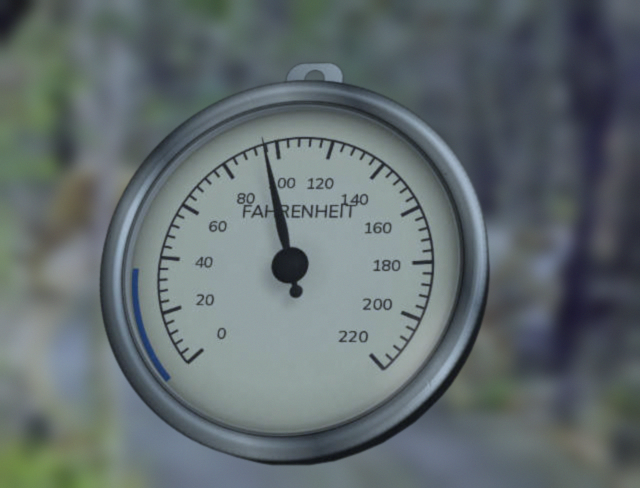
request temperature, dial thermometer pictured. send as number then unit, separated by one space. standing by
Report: 96 °F
